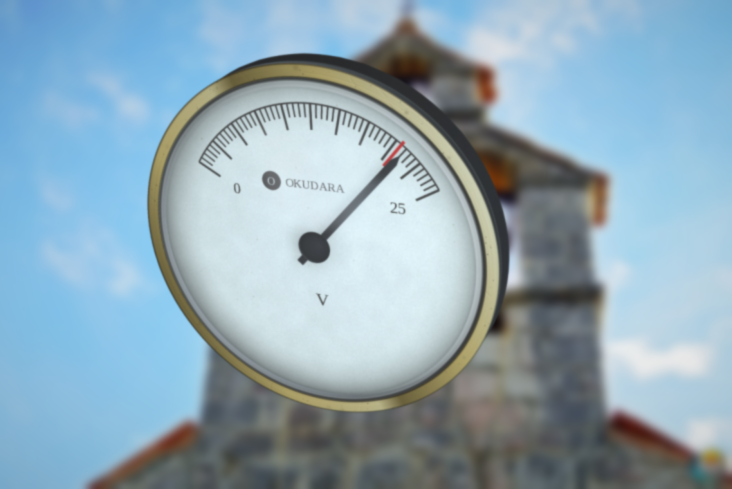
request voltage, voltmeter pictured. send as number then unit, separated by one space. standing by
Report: 21 V
